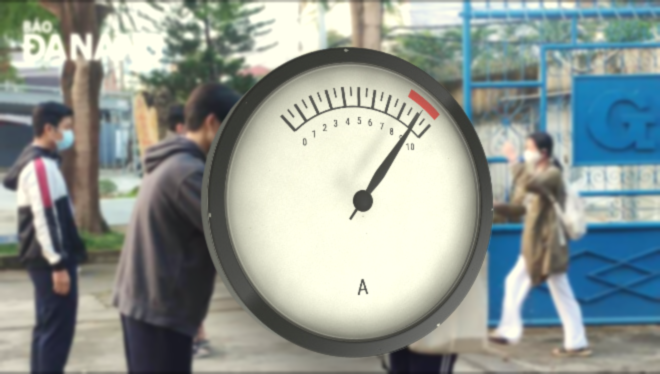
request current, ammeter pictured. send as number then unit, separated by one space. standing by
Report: 9 A
